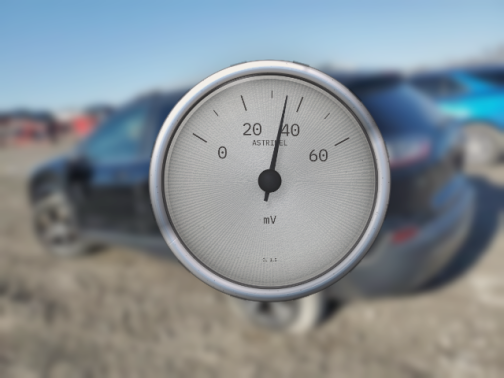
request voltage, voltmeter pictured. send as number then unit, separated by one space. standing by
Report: 35 mV
